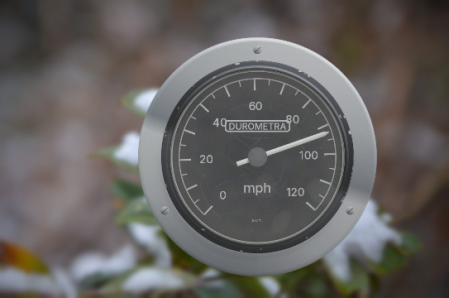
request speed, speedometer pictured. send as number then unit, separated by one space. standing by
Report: 92.5 mph
